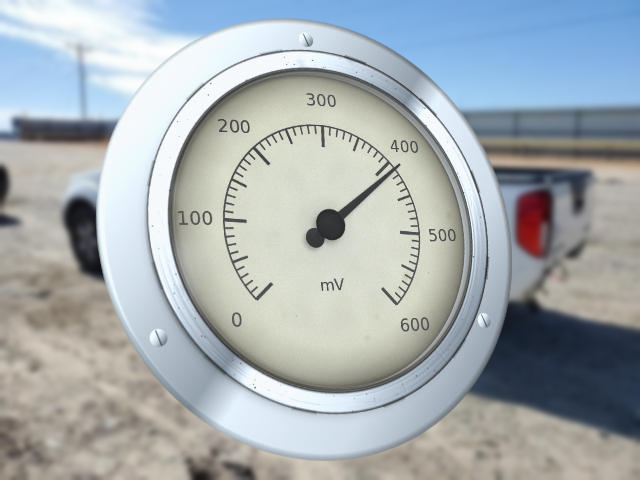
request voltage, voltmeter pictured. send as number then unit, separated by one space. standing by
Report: 410 mV
